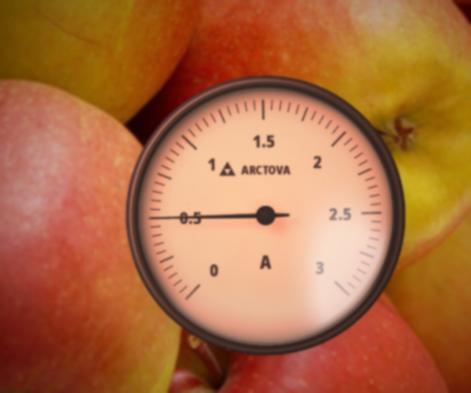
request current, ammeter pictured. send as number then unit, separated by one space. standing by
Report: 0.5 A
